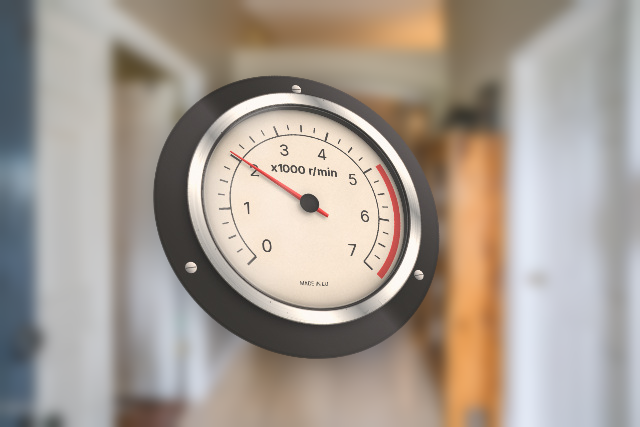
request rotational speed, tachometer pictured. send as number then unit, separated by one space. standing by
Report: 2000 rpm
